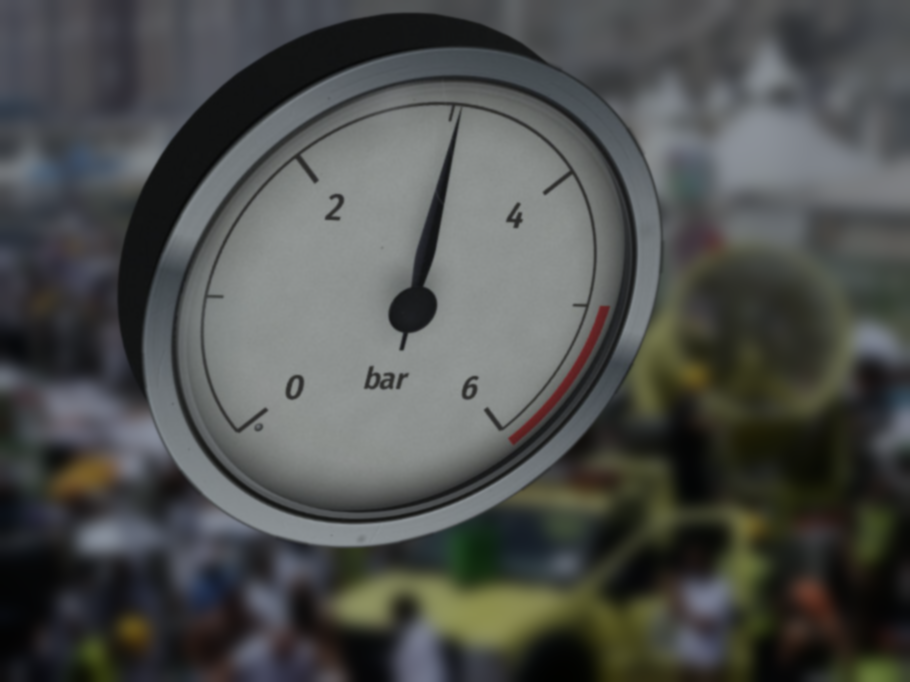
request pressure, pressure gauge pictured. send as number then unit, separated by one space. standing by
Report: 3 bar
